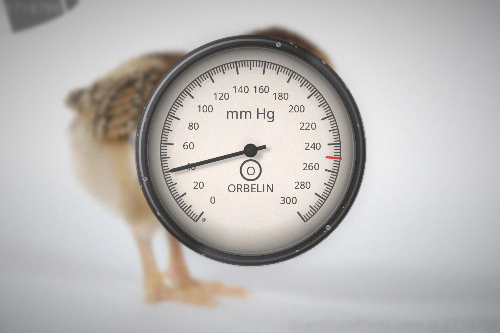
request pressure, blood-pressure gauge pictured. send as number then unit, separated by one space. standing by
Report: 40 mmHg
